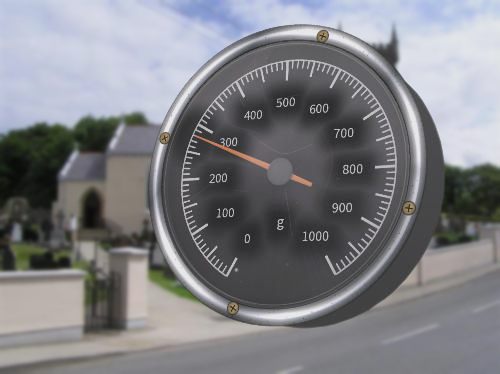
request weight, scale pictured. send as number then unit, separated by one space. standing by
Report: 280 g
